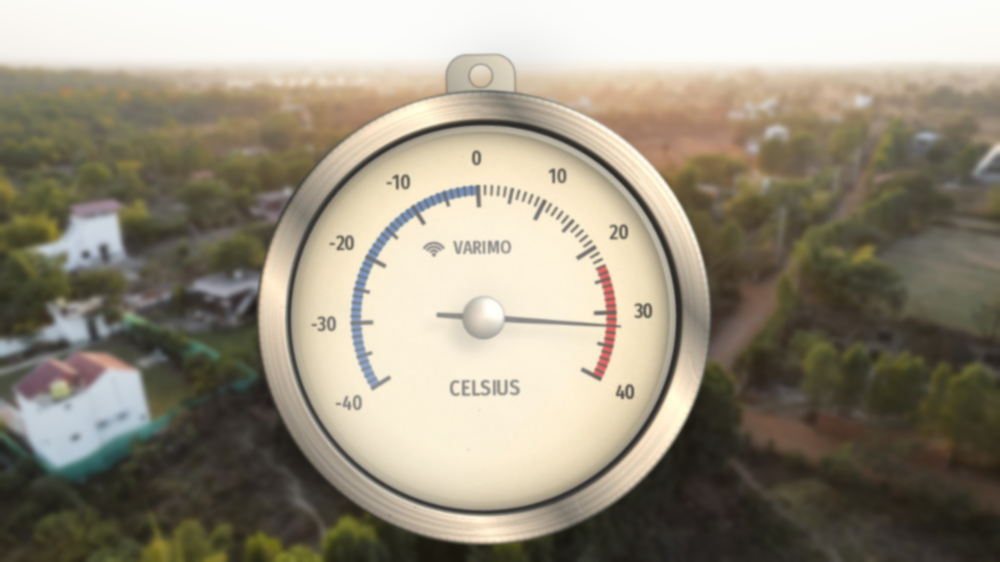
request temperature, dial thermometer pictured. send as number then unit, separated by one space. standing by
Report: 32 °C
